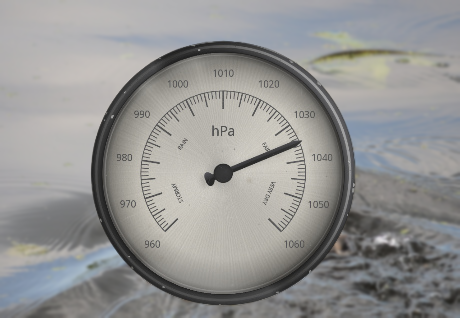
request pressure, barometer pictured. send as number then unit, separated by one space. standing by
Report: 1035 hPa
